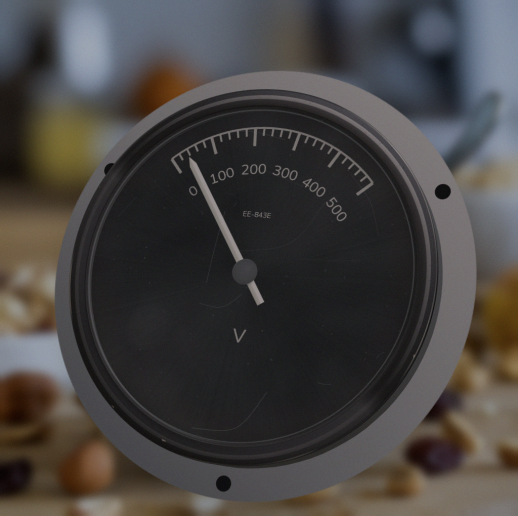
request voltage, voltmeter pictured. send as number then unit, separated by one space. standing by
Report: 40 V
